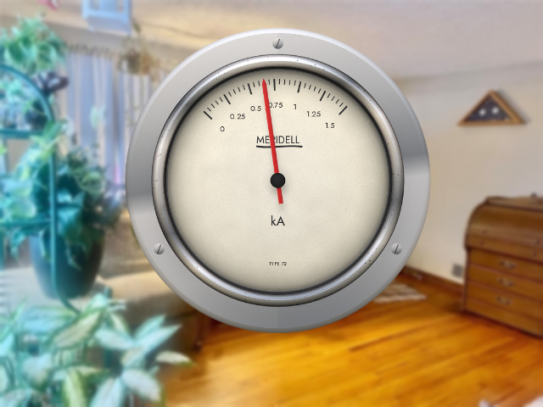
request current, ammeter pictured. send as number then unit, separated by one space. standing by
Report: 0.65 kA
